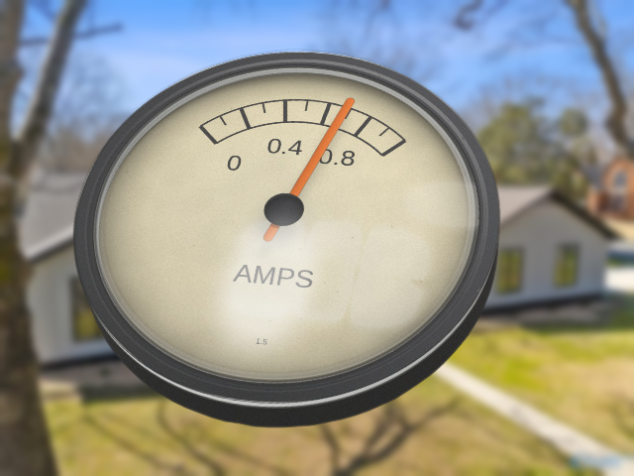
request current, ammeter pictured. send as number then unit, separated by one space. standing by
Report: 0.7 A
